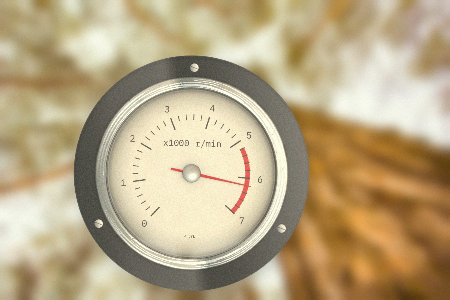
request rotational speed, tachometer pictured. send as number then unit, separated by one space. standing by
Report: 6200 rpm
